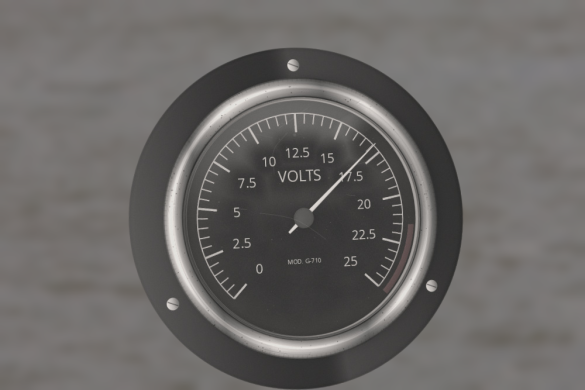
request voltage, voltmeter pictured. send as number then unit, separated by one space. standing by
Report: 17 V
